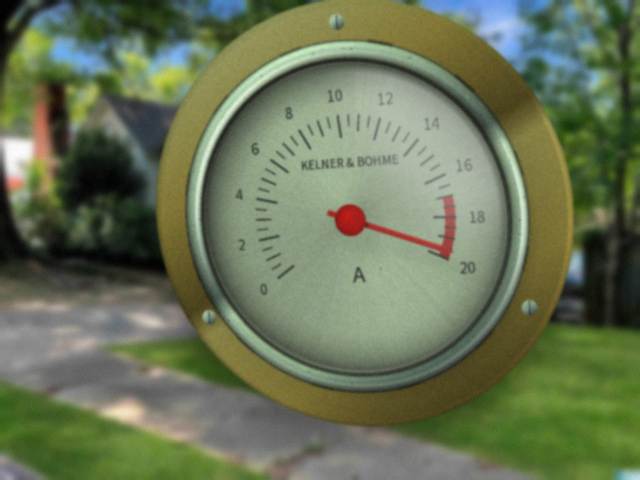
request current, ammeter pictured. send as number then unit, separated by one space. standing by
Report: 19.5 A
